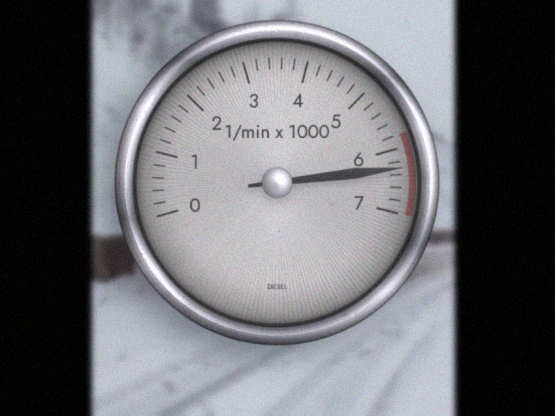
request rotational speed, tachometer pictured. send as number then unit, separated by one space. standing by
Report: 6300 rpm
